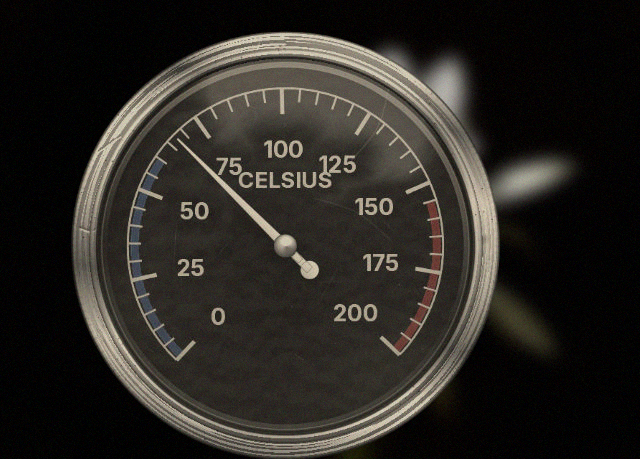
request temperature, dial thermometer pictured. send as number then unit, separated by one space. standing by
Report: 67.5 °C
